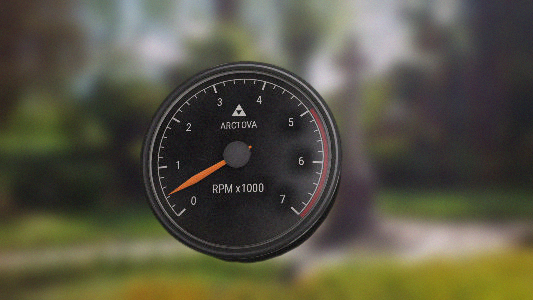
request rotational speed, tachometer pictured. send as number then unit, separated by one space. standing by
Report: 400 rpm
